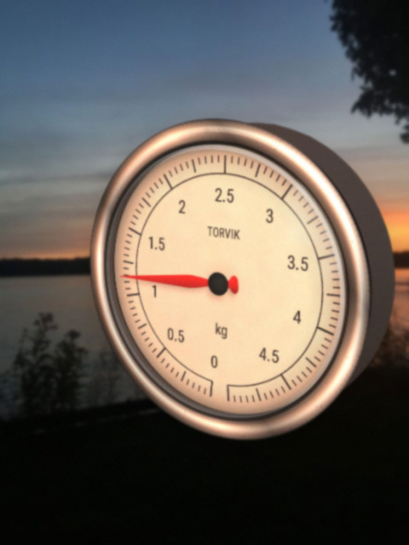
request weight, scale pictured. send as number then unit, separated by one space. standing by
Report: 1.15 kg
